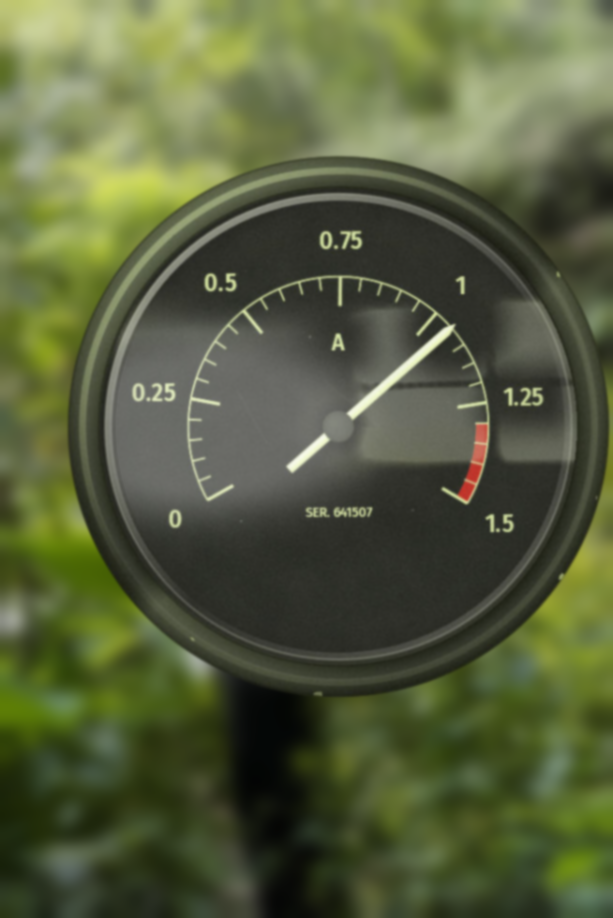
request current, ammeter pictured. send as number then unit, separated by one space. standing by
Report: 1.05 A
